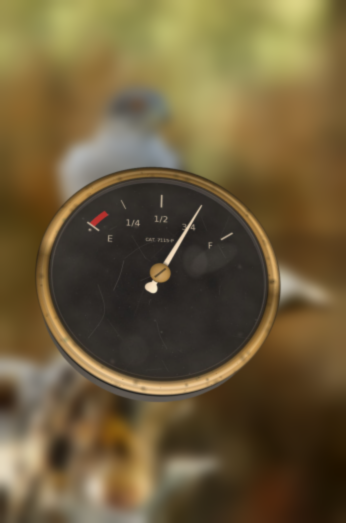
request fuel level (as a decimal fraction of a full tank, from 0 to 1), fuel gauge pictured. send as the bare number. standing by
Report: 0.75
